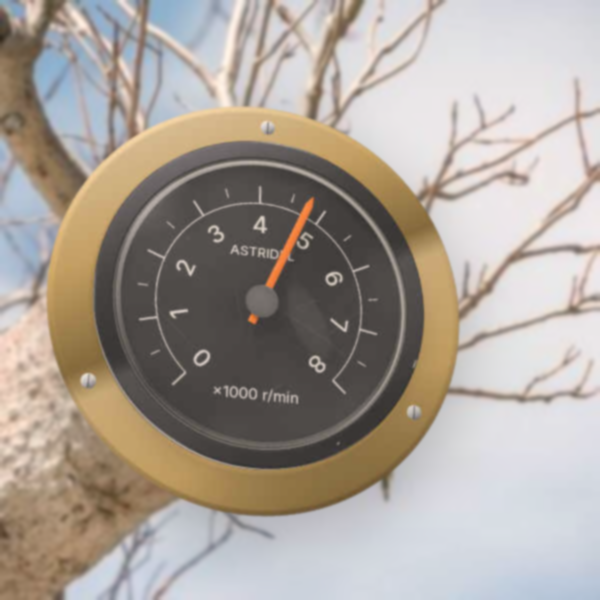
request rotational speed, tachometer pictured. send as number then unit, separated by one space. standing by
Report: 4750 rpm
